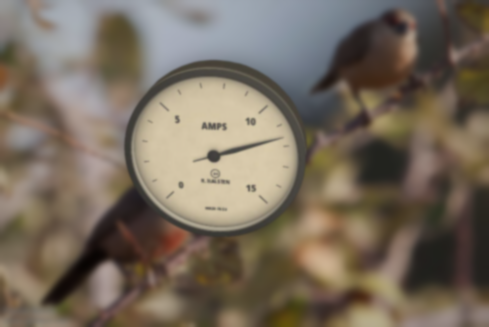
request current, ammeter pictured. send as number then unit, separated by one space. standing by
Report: 11.5 A
